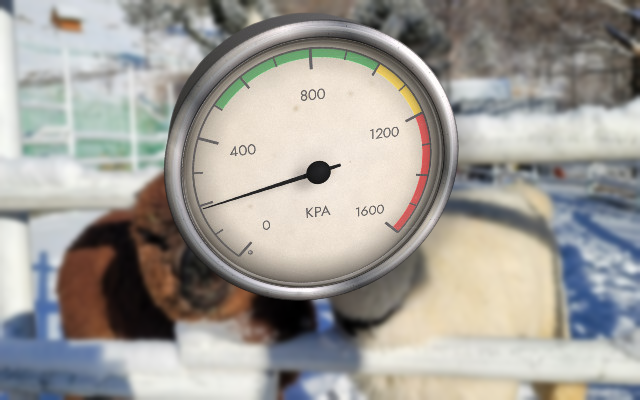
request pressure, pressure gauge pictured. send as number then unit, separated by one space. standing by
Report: 200 kPa
